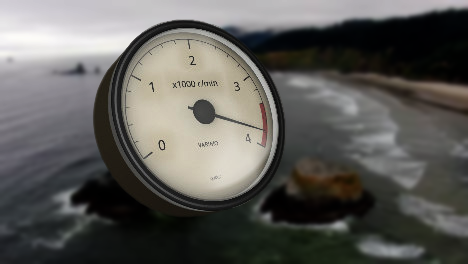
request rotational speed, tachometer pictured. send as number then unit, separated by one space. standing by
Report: 3800 rpm
